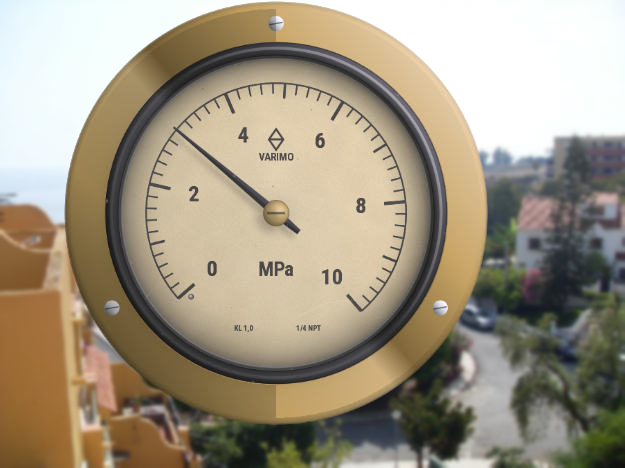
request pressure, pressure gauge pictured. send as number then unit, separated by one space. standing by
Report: 3 MPa
